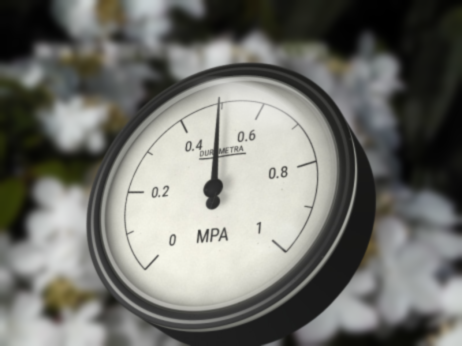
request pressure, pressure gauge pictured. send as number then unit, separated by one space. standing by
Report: 0.5 MPa
